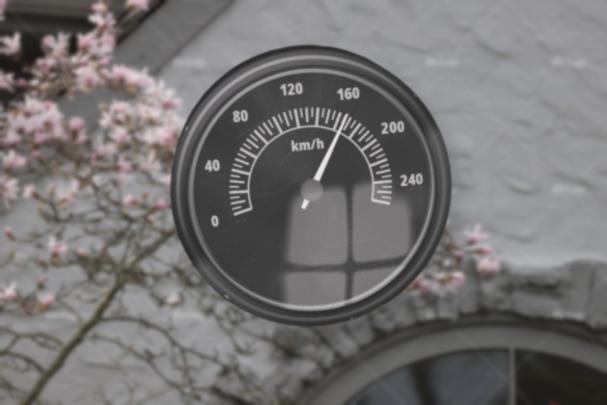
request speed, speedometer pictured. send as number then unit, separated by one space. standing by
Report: 165 km/h
